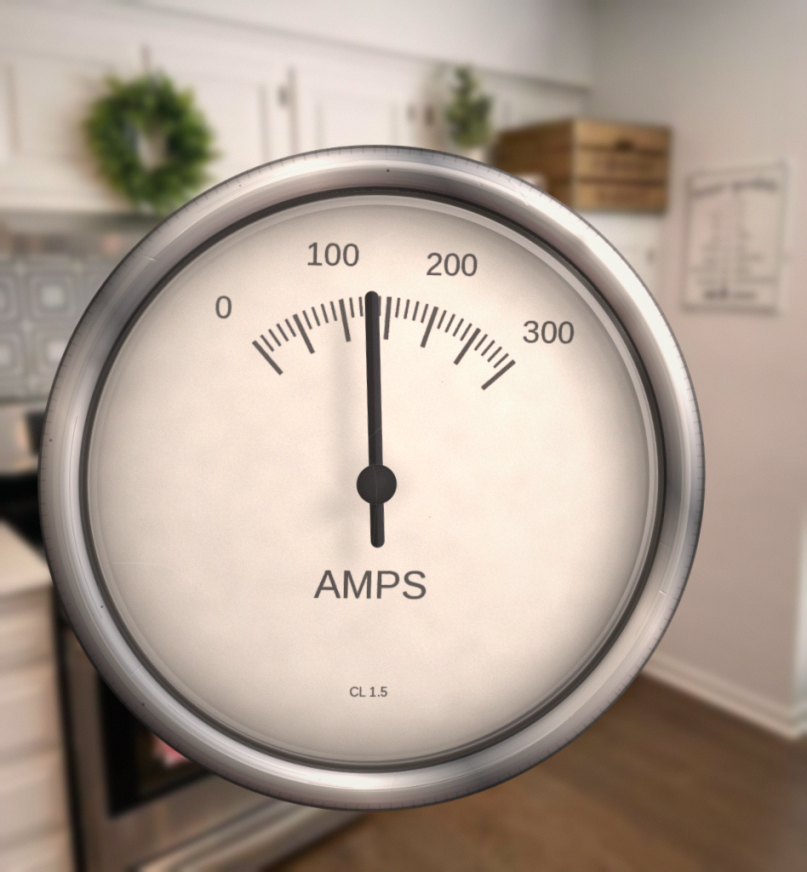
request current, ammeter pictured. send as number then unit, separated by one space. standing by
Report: 130 A
